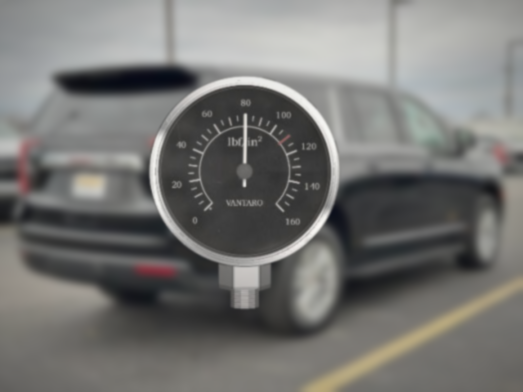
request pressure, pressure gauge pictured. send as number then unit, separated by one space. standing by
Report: 80 psi
